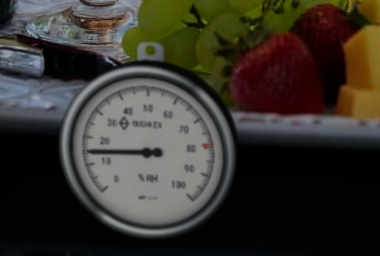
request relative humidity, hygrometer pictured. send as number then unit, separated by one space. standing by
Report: 15 %
